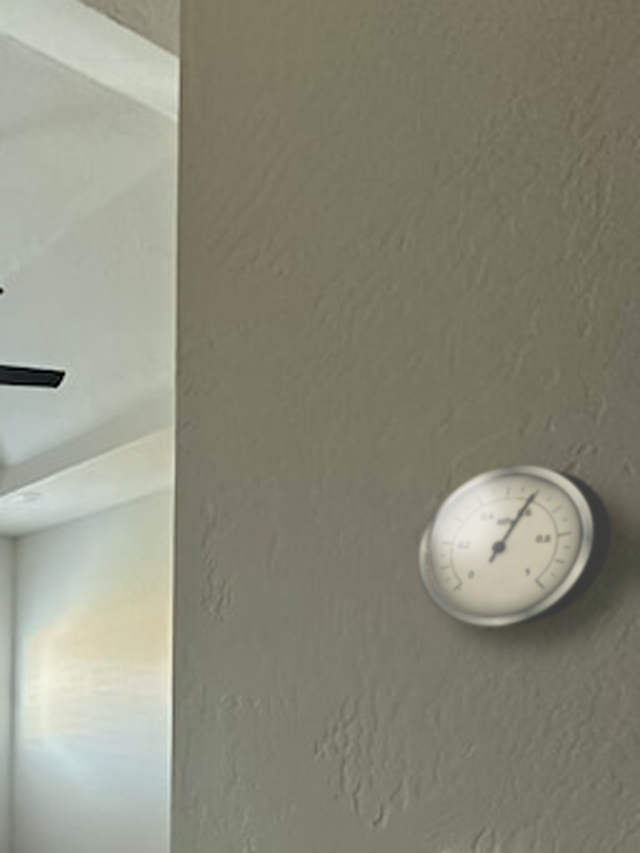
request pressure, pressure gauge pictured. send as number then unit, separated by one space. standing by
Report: 0.6 MPa
